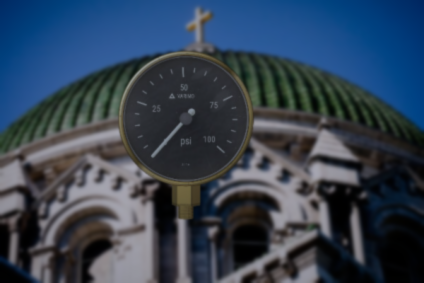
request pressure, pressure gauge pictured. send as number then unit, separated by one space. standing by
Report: 0 psi
